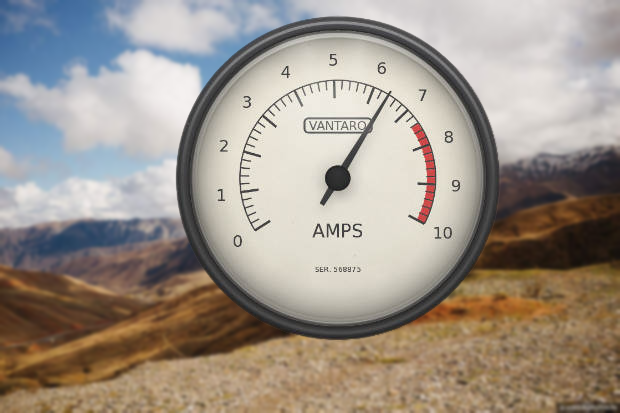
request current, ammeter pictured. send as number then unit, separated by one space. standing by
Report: 6.4 A
